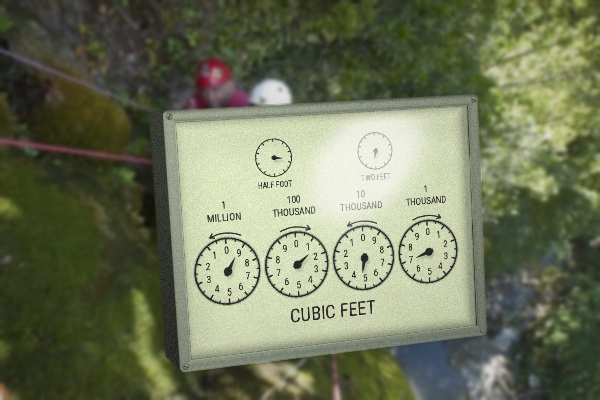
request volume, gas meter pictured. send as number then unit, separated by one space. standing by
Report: 914700 ft³
